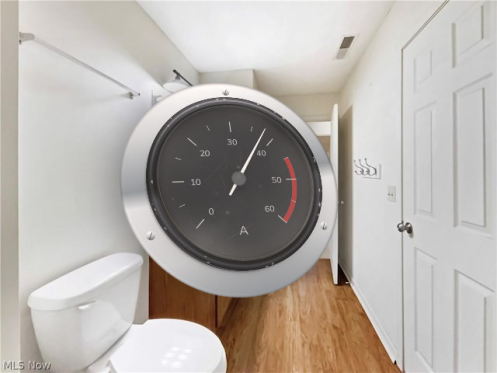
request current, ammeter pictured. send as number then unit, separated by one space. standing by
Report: 37.5 A
